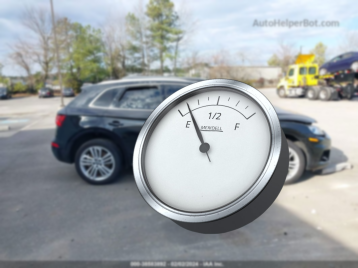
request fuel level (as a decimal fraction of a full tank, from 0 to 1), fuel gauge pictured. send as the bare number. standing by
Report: 0.125
